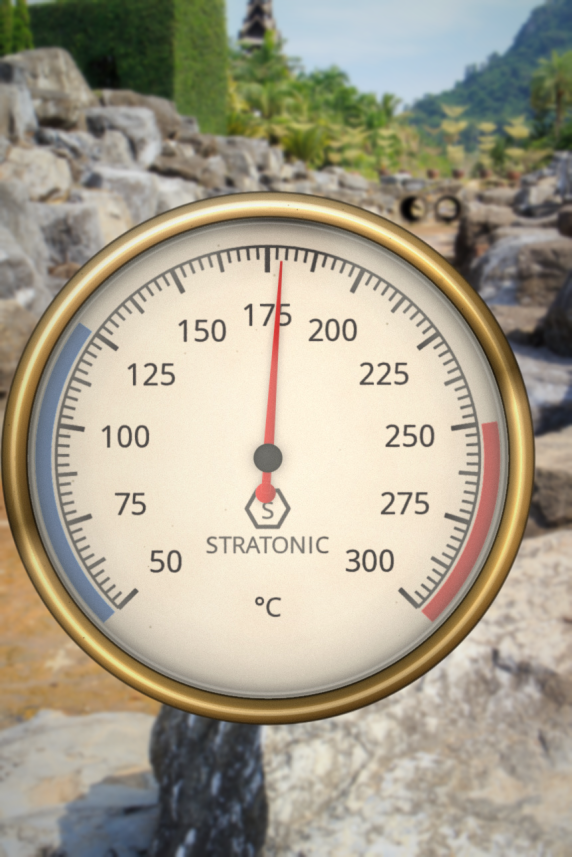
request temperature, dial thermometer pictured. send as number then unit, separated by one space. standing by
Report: 178.75 °C
